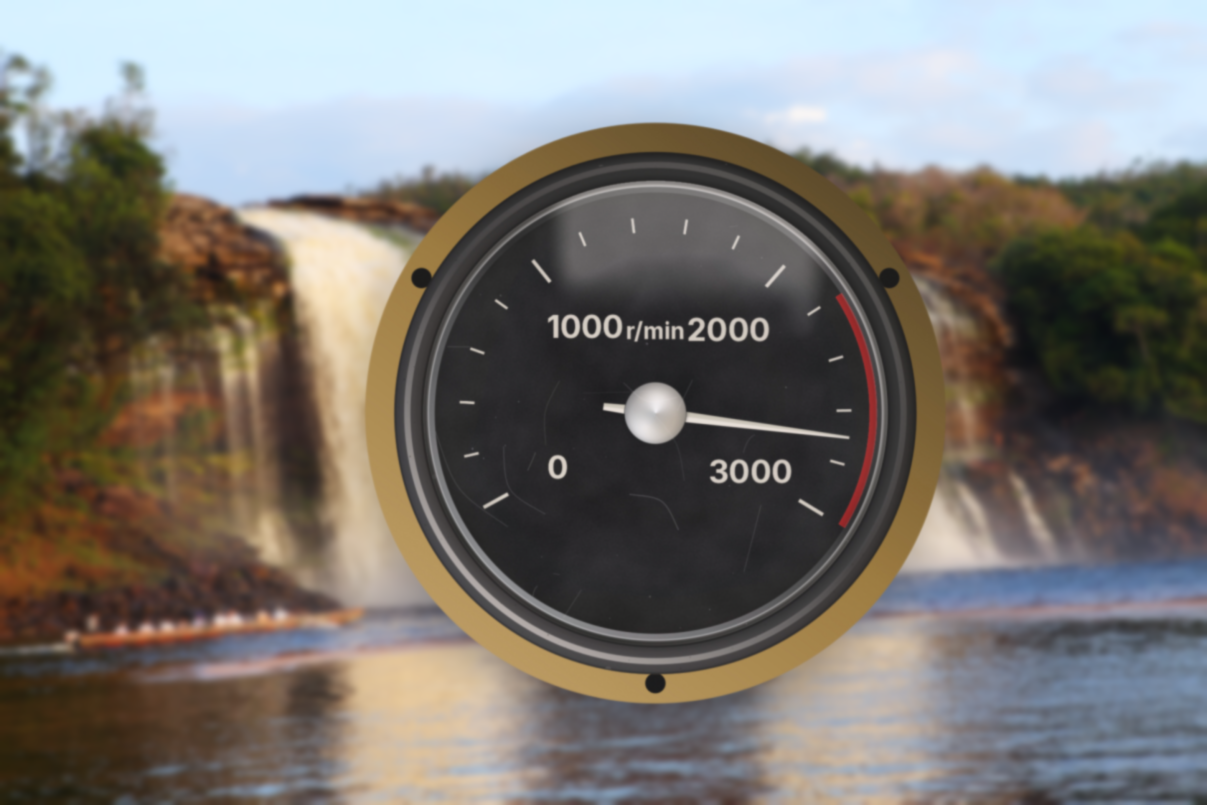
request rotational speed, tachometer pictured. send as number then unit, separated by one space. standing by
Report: 2700 rpm
